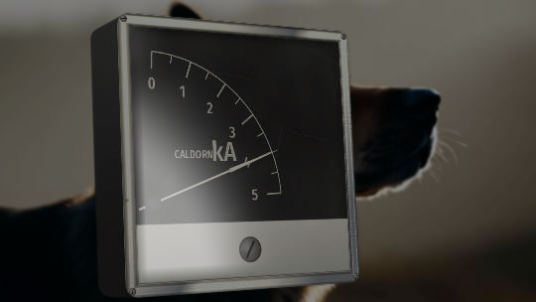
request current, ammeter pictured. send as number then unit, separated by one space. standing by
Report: 4 kA
